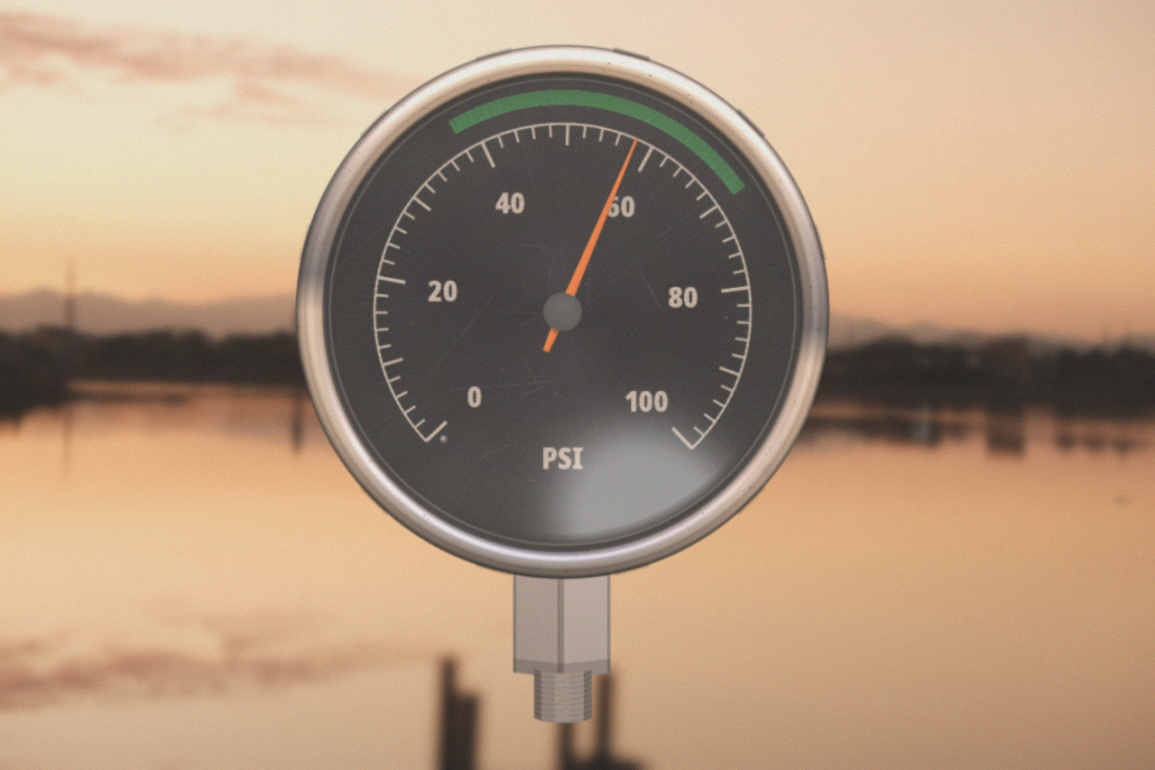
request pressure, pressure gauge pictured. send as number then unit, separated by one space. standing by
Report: 58 psi
